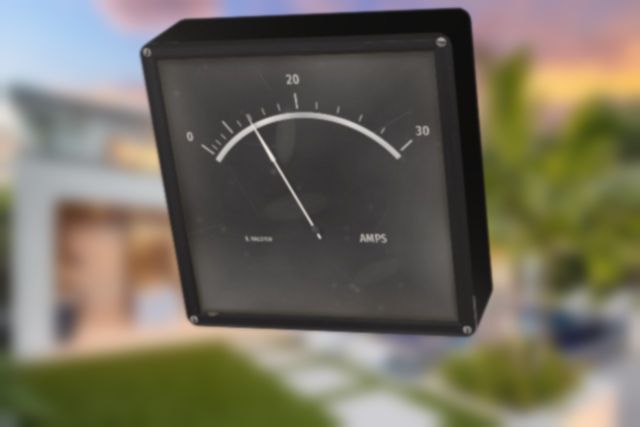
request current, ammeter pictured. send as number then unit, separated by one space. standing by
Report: 14 A
